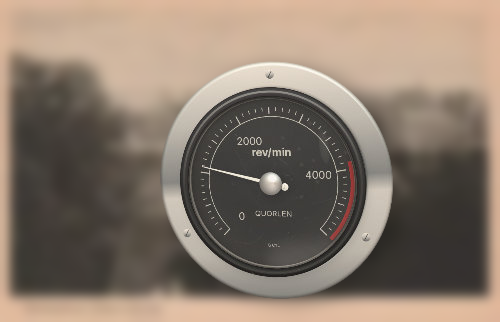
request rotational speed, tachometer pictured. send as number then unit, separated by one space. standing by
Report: 1100 rpm
